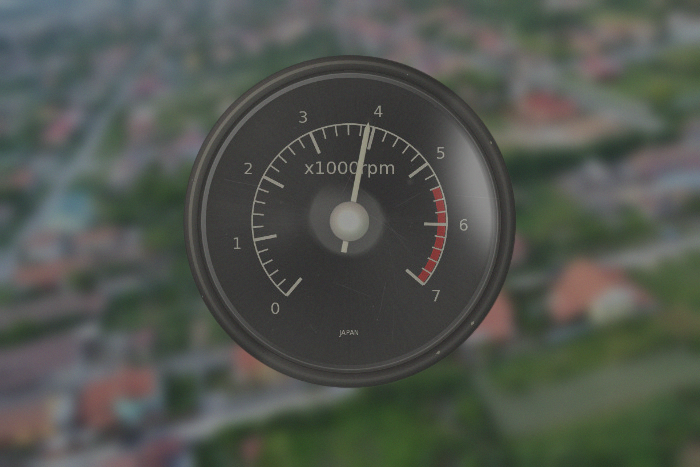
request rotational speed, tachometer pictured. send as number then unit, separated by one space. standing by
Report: 3900 rpm
